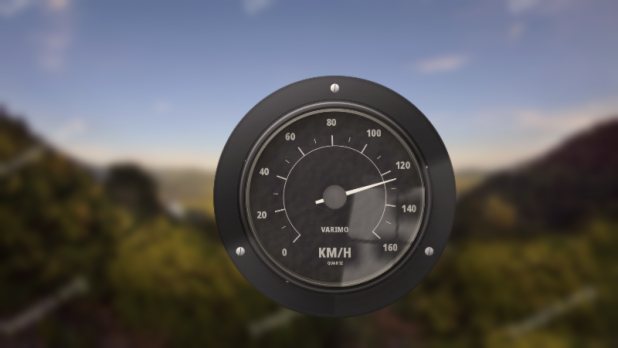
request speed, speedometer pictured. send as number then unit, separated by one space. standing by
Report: 125 km/h
